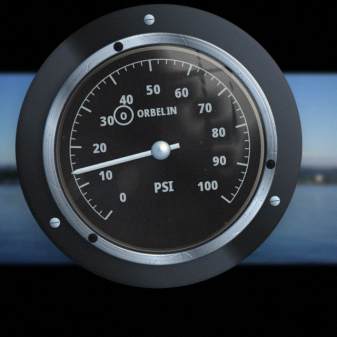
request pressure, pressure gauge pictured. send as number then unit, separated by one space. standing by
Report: 14 psi
